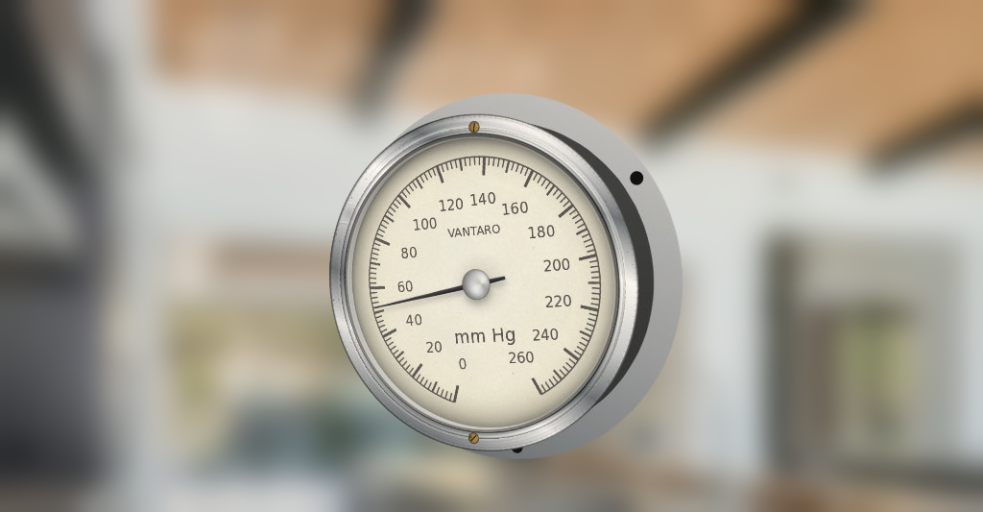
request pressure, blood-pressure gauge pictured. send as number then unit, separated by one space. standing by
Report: 52 mmHg
